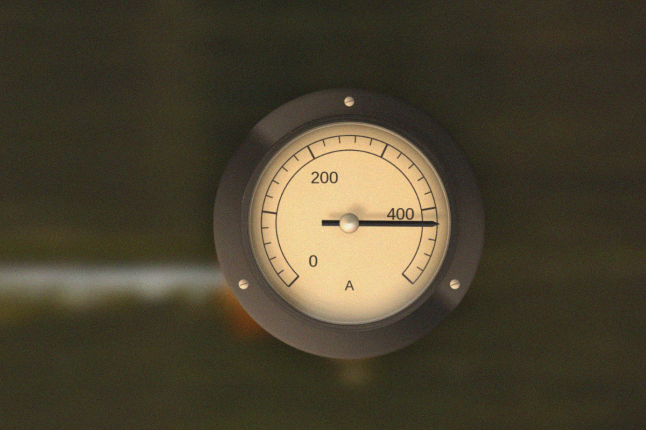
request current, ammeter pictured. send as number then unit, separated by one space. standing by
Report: 420 A
